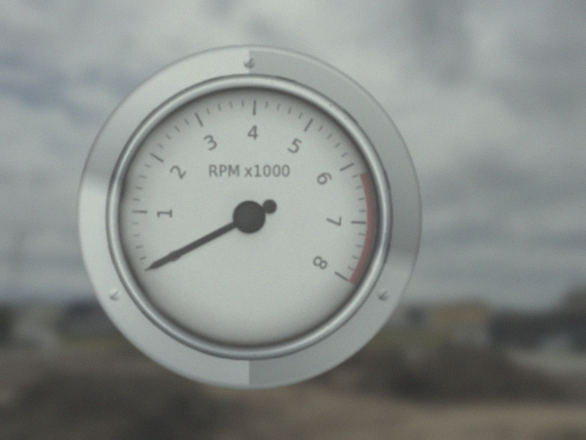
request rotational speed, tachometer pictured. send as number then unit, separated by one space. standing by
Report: 0 rpm
